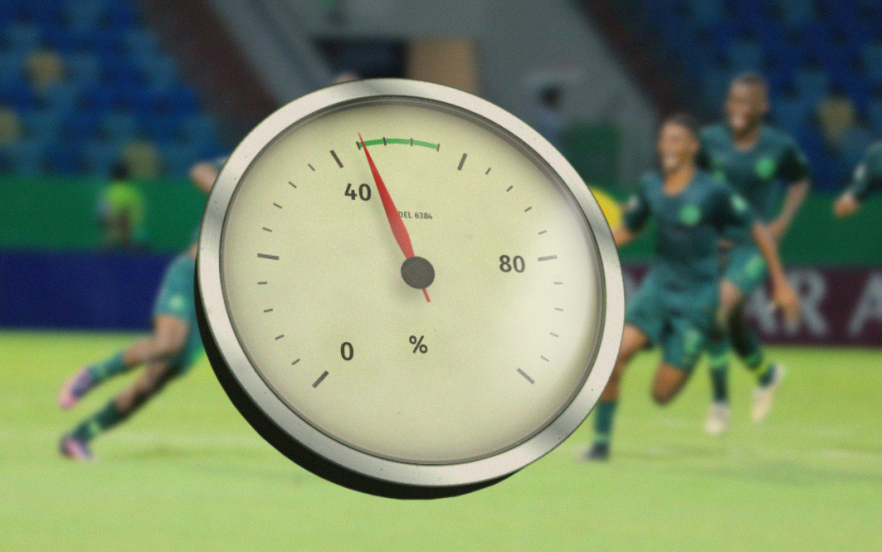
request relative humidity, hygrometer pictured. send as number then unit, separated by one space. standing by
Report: 44 %
